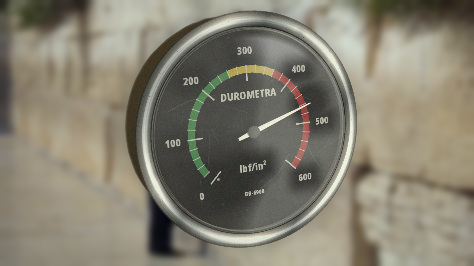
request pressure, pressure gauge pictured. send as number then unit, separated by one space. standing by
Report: 460 psi
